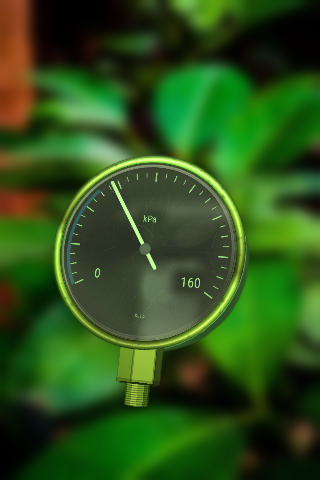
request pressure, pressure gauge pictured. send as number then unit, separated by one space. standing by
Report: 57.5 kPa
